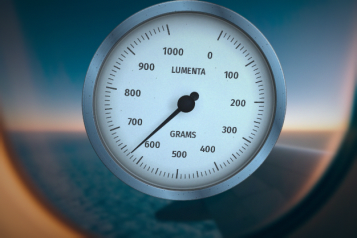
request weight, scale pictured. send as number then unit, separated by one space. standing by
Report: 630 g
